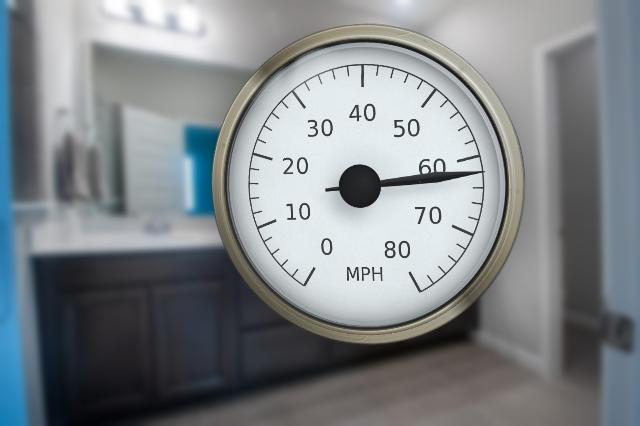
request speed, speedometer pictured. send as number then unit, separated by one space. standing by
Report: 62 mph
